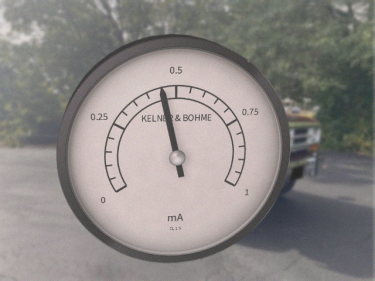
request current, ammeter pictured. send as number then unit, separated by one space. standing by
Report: 0.45 mA
